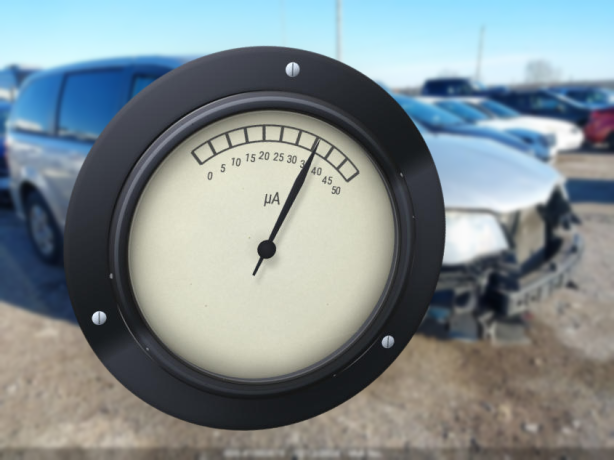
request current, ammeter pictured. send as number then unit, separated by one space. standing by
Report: 35 µA
